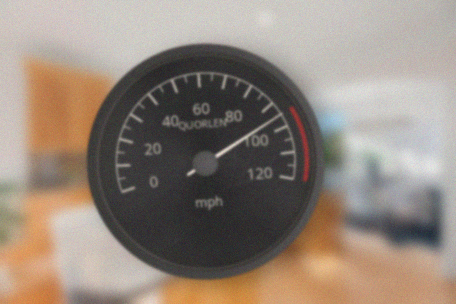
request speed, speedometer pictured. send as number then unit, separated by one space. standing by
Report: 95 mph
